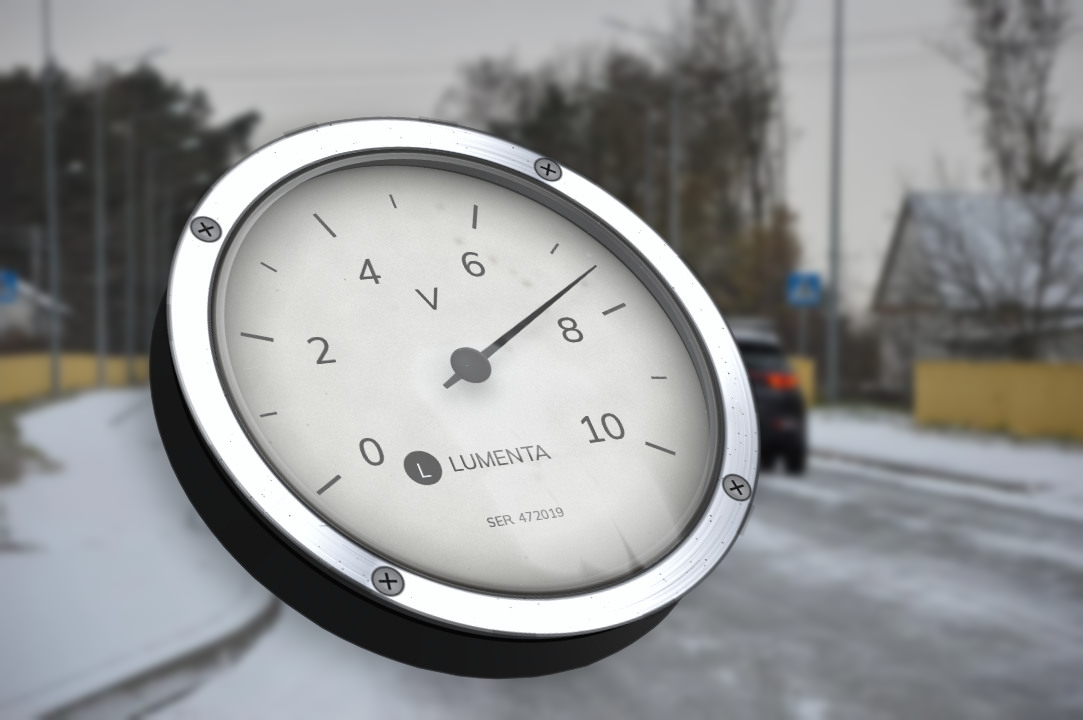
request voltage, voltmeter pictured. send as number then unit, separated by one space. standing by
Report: 7.5 V
